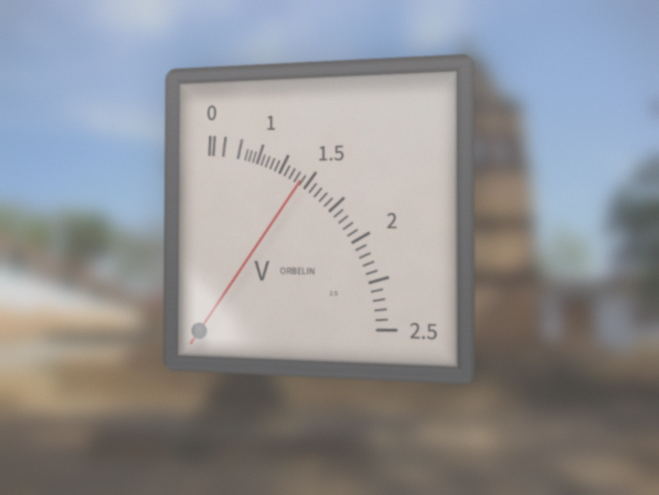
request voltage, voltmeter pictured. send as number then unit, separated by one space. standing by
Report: 1.45 V
